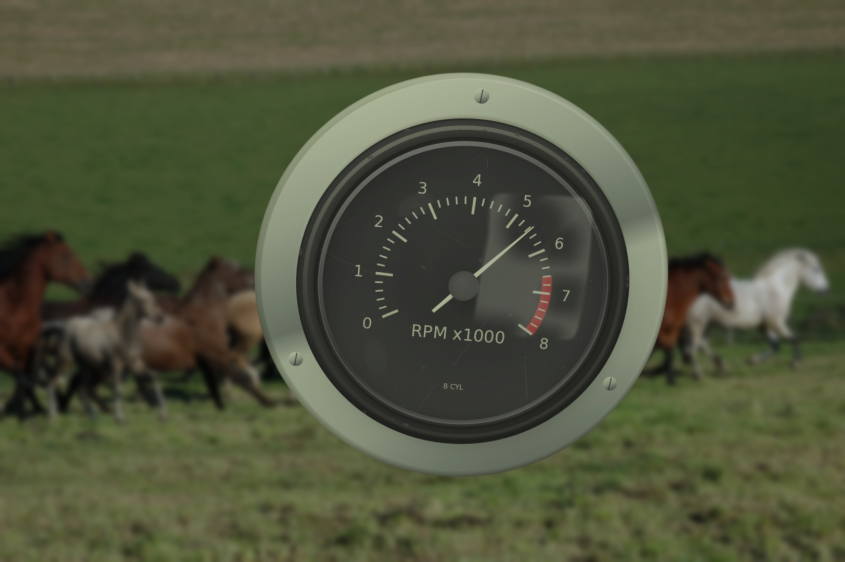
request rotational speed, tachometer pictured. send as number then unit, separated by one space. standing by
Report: 5400 rpm
